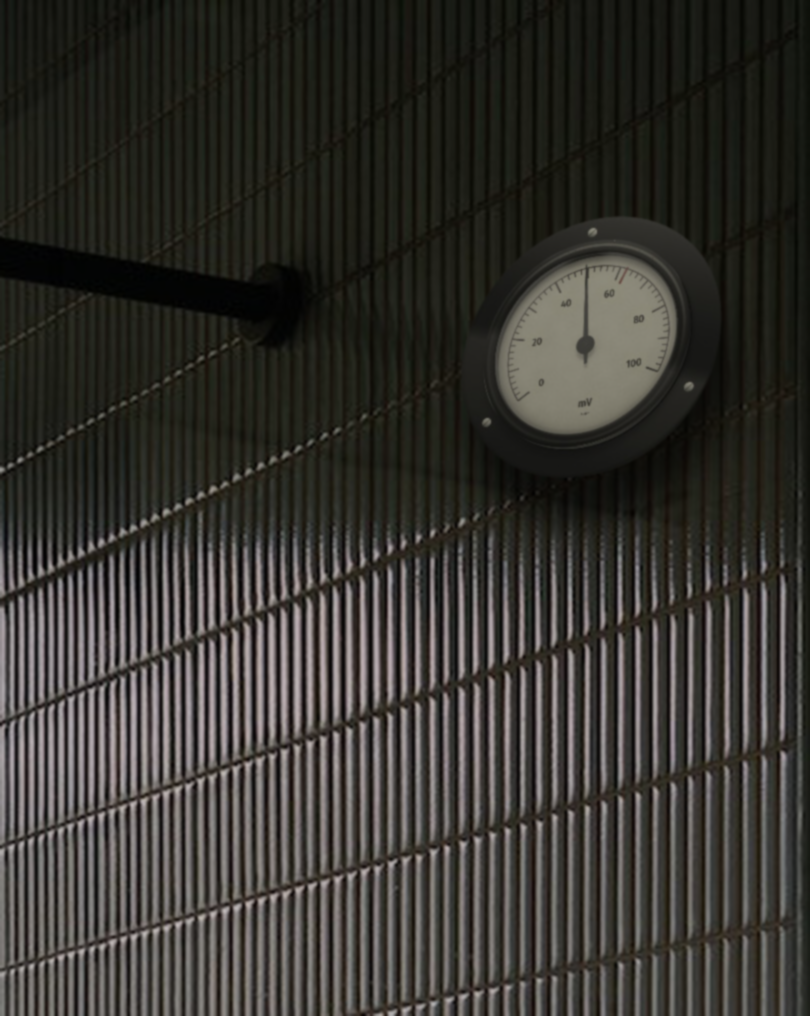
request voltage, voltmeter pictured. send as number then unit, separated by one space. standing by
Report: 50 mV
